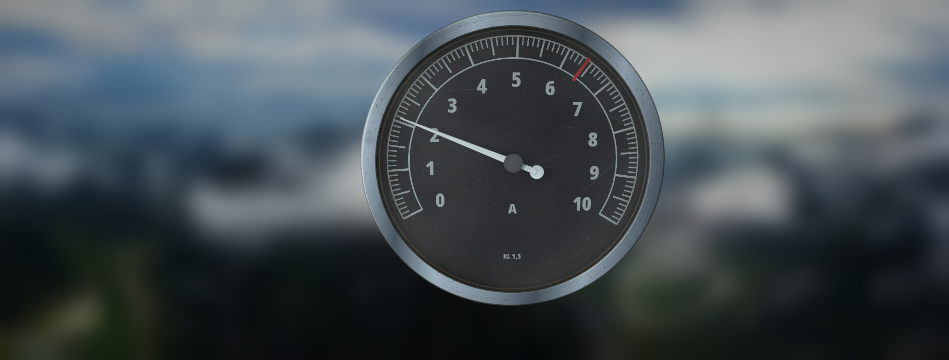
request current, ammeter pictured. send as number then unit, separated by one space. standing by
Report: 2.1 A
